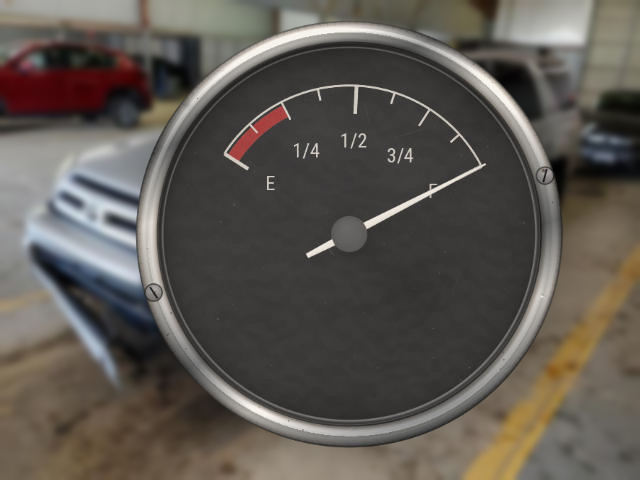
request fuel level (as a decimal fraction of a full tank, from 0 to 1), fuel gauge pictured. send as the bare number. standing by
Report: 1
